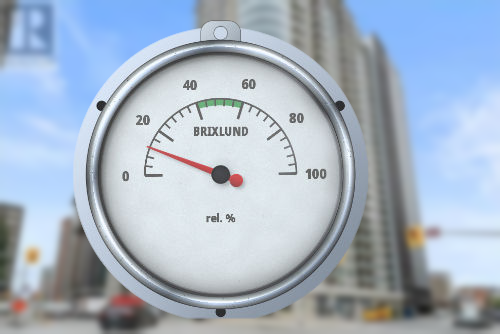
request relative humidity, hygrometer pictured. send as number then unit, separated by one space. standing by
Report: 12 %
